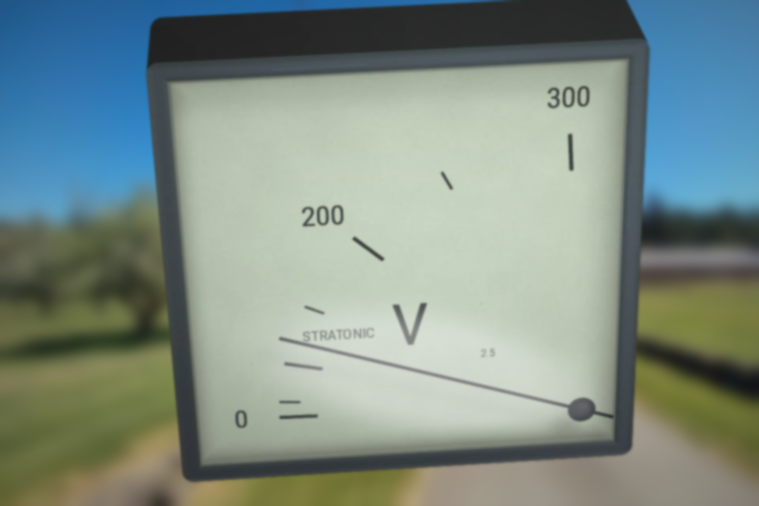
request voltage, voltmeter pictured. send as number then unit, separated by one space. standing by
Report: 125 V
